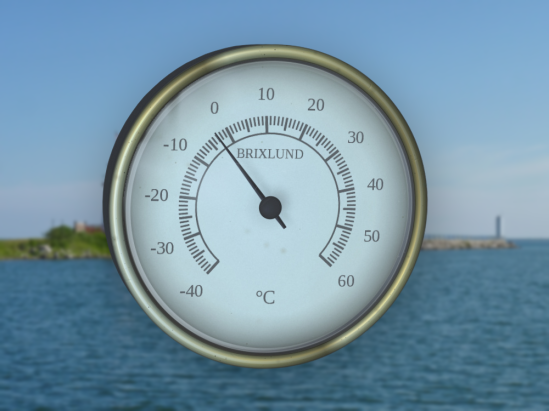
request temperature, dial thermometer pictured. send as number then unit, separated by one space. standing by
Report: -3 °C
